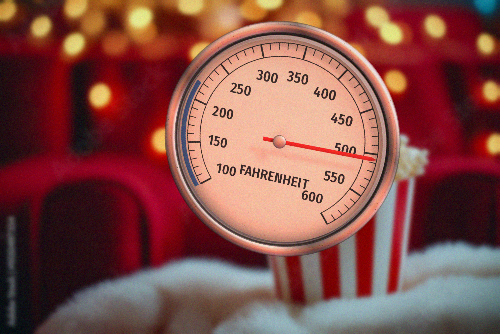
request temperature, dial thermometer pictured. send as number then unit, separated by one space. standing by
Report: 505 °F
